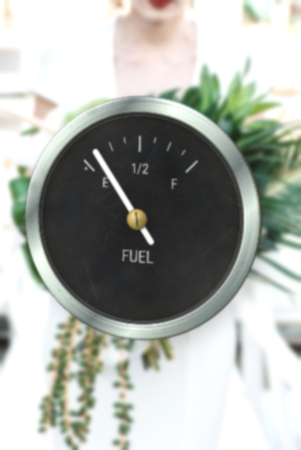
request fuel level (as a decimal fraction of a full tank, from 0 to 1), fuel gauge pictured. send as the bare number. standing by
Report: 0.125
